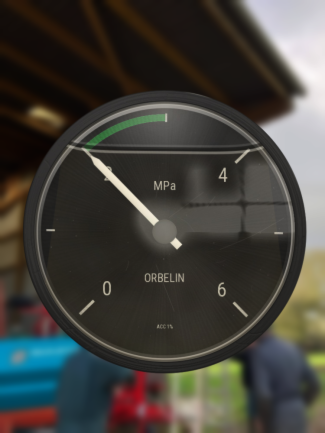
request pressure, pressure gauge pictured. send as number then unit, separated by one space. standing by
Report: 2 MPa
